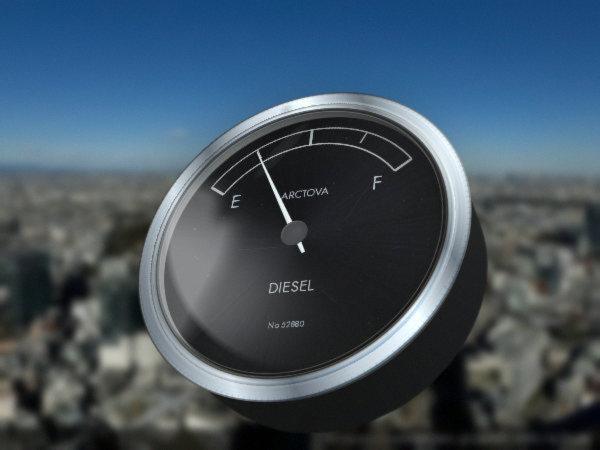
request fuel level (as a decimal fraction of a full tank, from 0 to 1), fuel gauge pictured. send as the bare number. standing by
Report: 0.25
